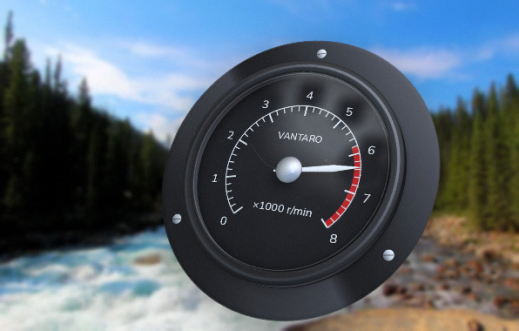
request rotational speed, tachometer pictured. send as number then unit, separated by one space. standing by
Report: 6400 rpm
